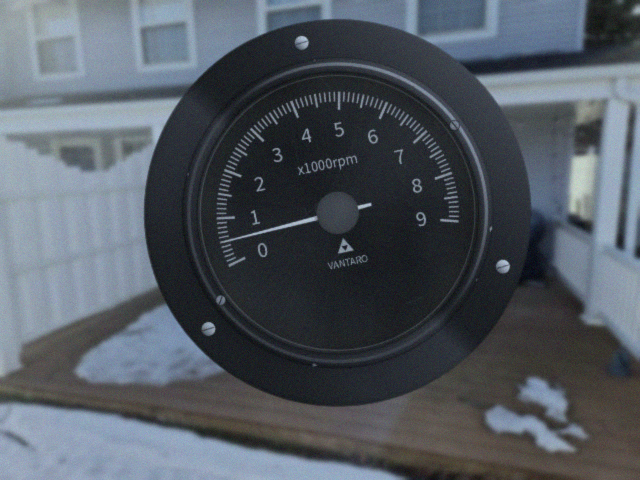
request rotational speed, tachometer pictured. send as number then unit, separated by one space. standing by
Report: 500 rpm
